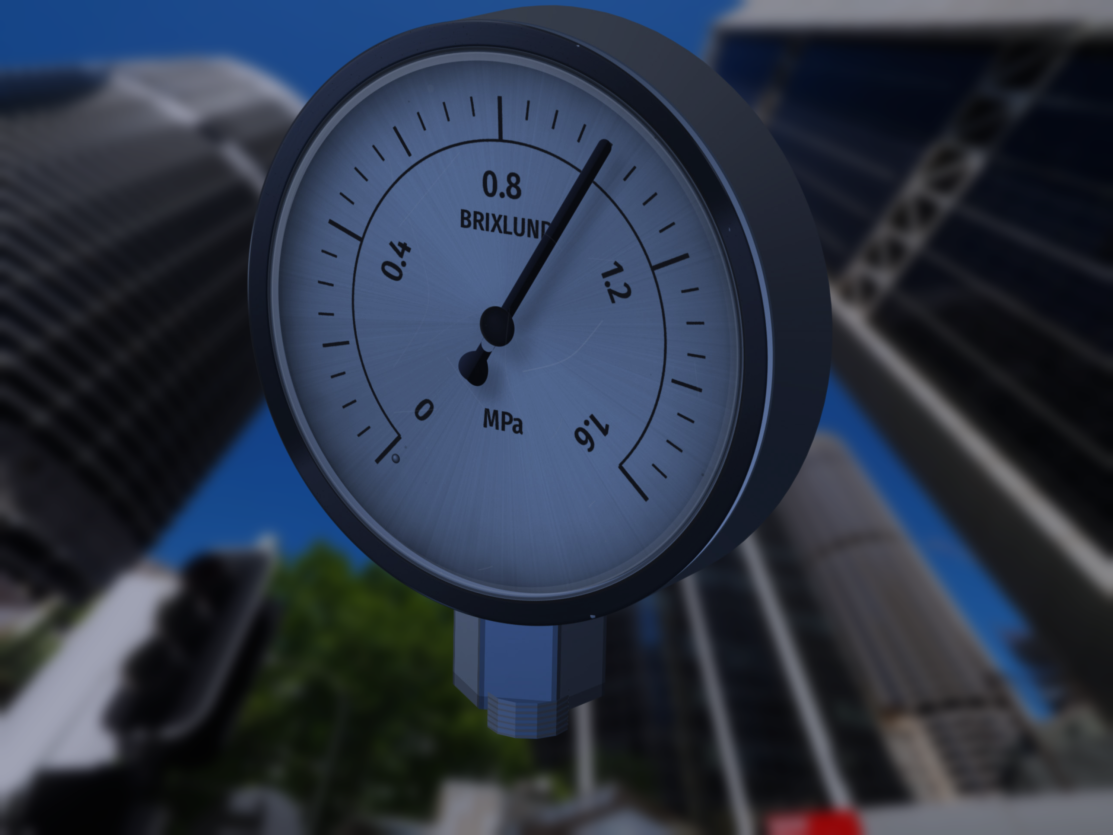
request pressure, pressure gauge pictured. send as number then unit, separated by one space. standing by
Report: 1 MPa
